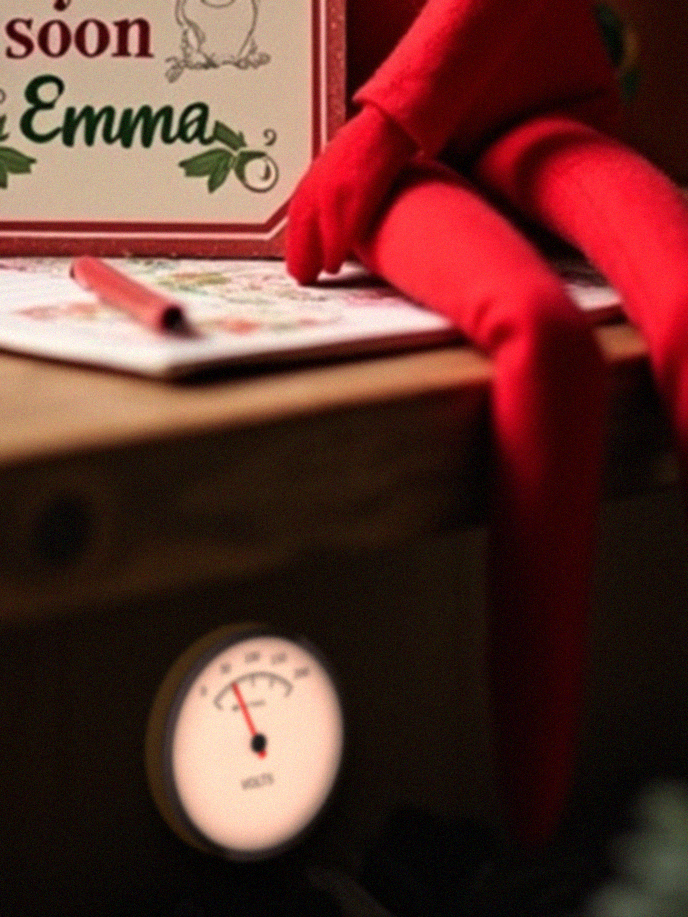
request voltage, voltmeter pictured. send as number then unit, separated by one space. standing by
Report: 50 V
